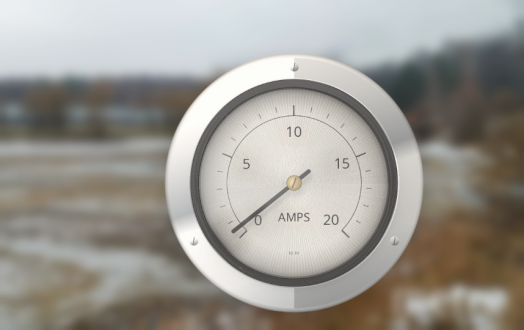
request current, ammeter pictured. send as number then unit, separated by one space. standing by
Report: 0.5 A
